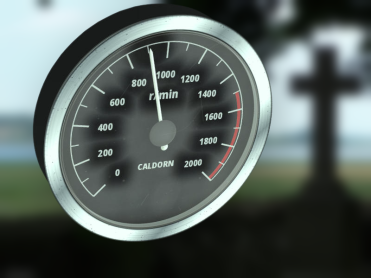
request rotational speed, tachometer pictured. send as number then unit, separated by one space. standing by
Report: 900 rpm
